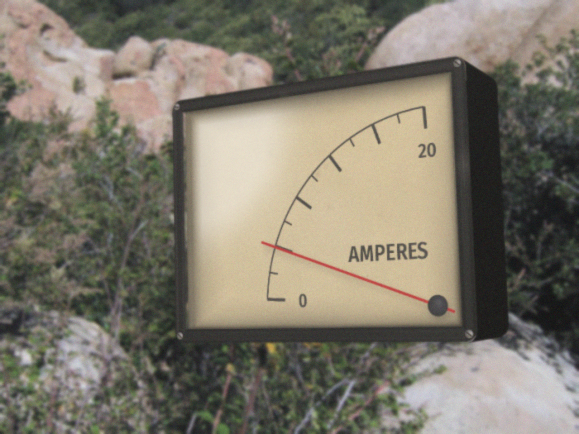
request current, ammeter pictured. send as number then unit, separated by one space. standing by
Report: 4 A
